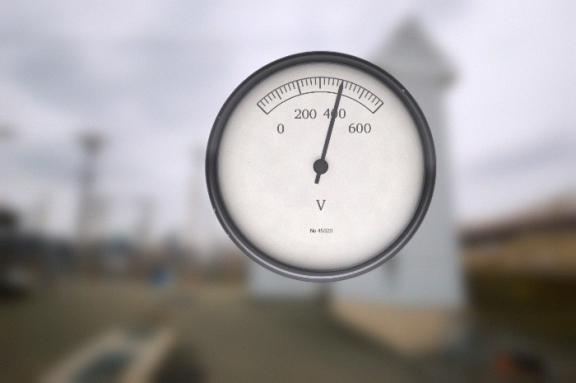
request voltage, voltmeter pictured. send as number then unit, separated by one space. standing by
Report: 400 V
